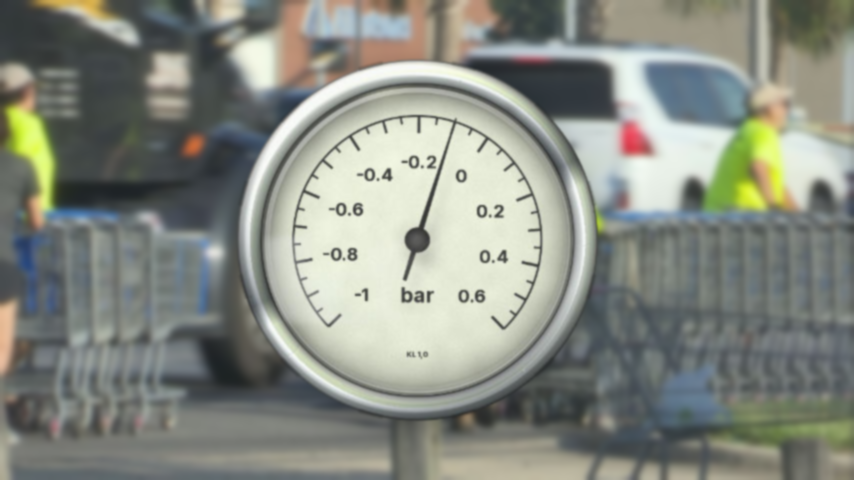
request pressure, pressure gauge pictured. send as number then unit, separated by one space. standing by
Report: -0.1 bar
